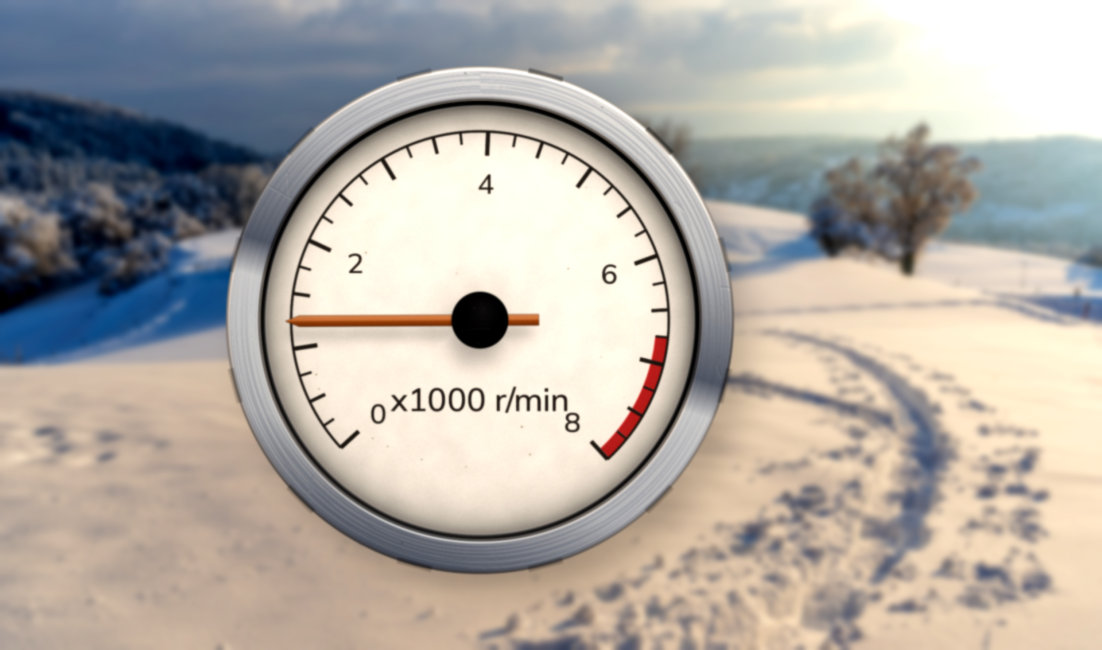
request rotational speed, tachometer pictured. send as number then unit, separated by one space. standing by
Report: 1250 rpm
